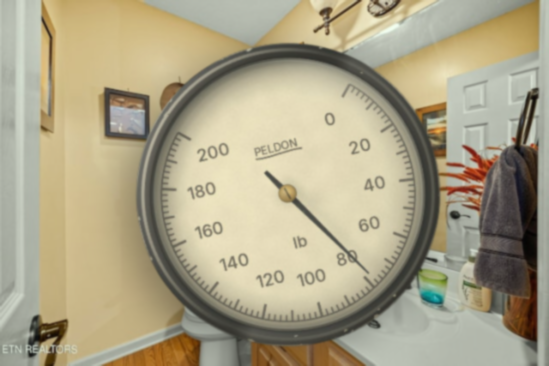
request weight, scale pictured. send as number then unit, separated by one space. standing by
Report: 78 lb
